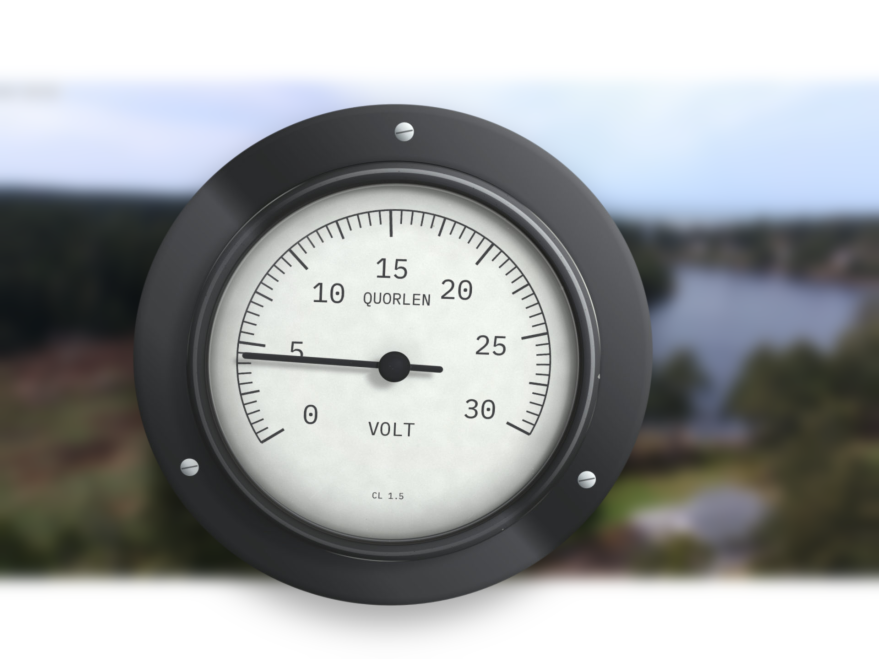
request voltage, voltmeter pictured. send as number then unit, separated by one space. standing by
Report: 4.5 V
